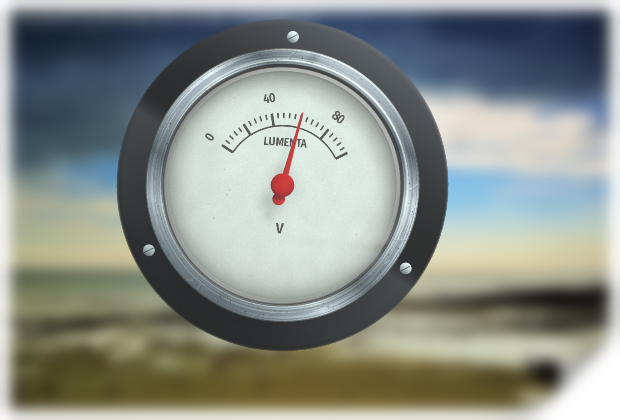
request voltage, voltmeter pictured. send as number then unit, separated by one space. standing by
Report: 60 V
